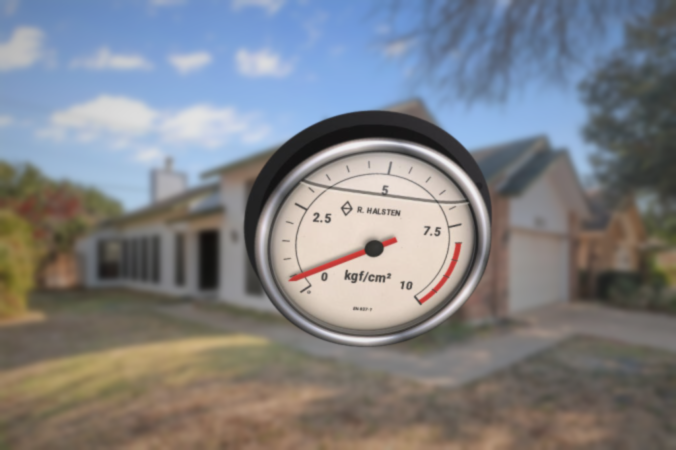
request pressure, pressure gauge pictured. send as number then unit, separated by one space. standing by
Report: 0.5 kg/cm²
